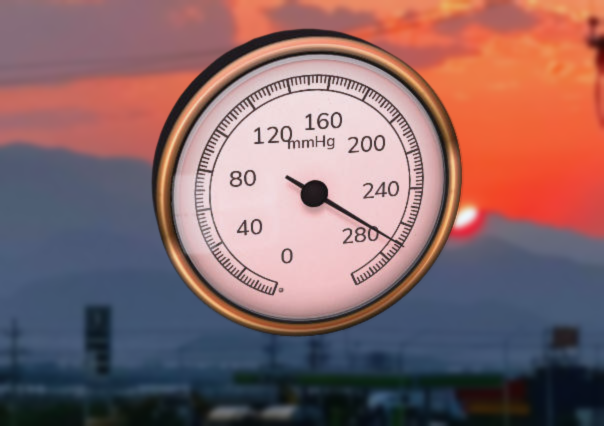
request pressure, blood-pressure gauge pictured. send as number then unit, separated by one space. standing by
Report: 270 mmHg
